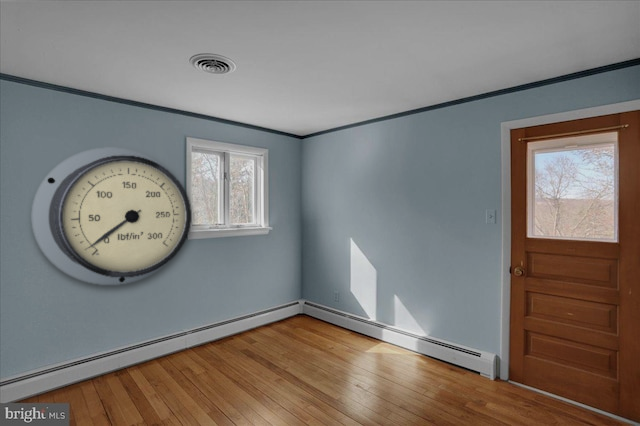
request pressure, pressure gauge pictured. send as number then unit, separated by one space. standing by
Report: 10 psi
